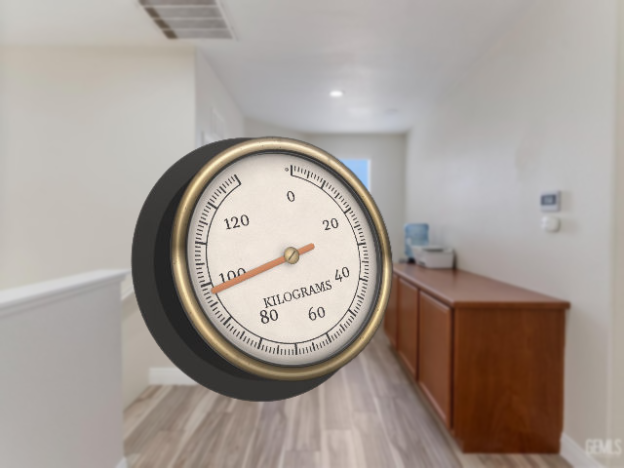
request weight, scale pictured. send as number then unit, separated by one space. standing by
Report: 98 kg
